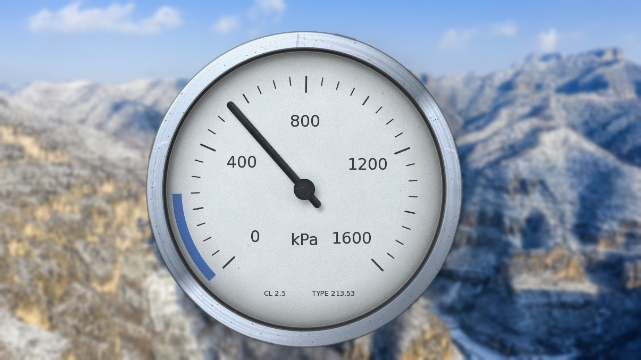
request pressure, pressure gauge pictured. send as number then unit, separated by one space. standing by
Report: 550 kPa
